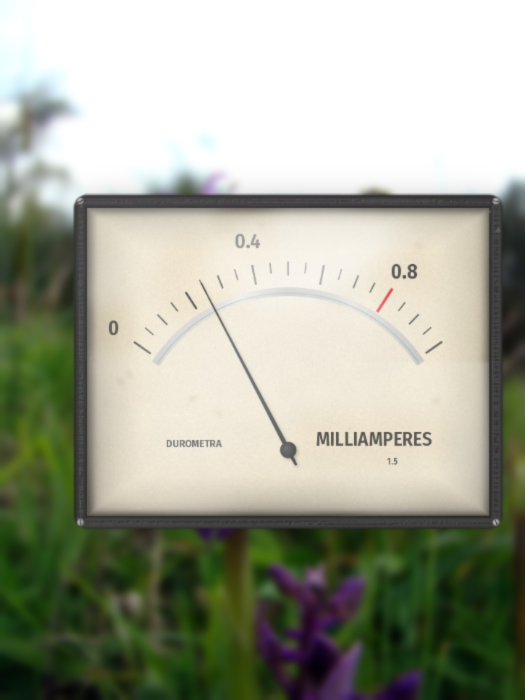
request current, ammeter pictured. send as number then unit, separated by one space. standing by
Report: 0.25 mA
